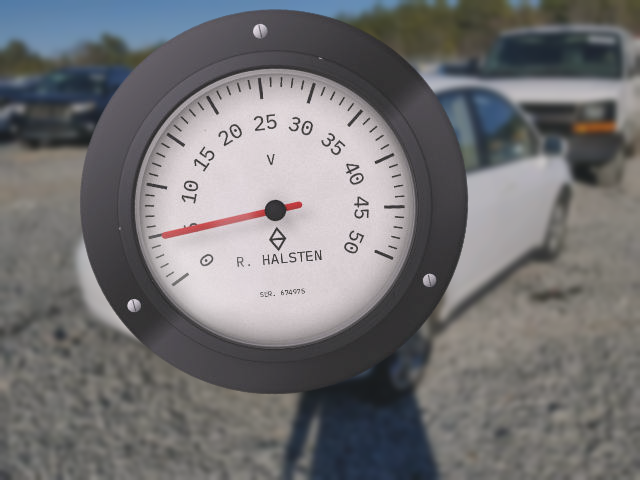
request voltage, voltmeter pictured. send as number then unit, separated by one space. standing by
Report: 5 V
